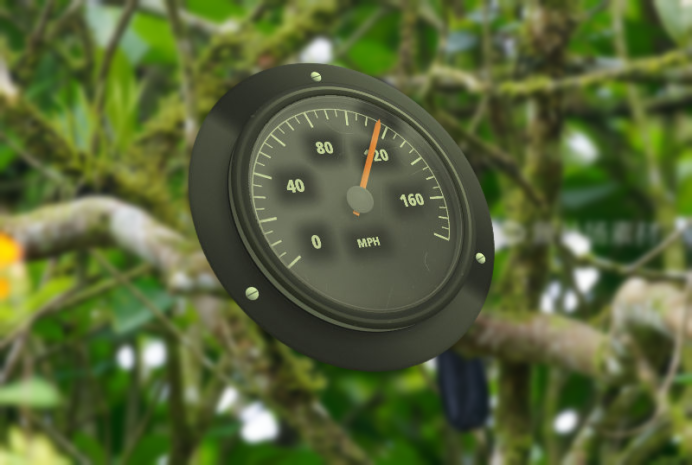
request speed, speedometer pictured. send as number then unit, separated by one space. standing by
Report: 115 mph
